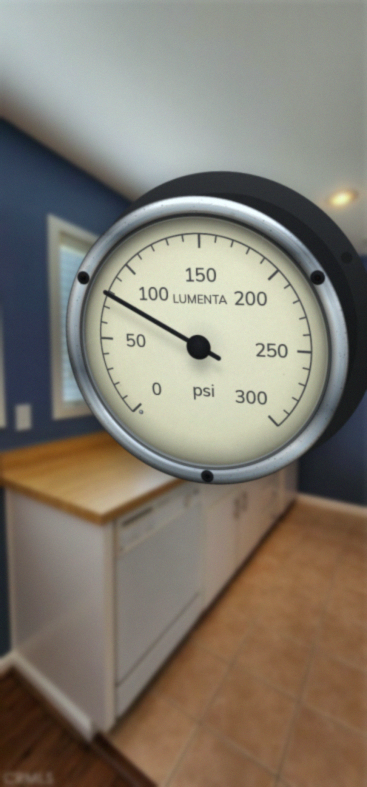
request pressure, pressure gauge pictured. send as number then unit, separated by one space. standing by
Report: 80 psi
